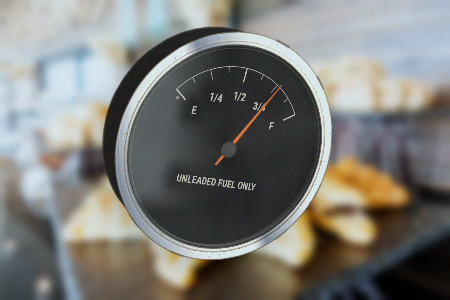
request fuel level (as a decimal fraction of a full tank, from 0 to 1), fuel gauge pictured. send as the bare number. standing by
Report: 0.75
